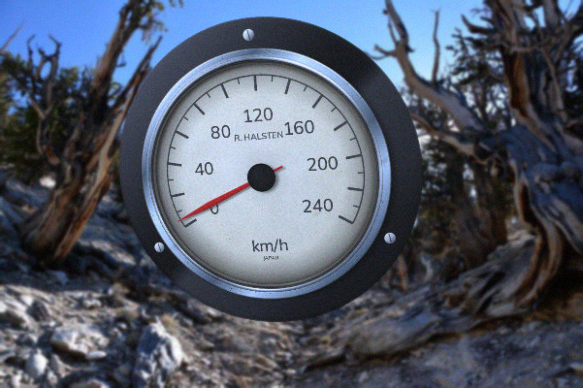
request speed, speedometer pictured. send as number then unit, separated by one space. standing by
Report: 5 km/h
